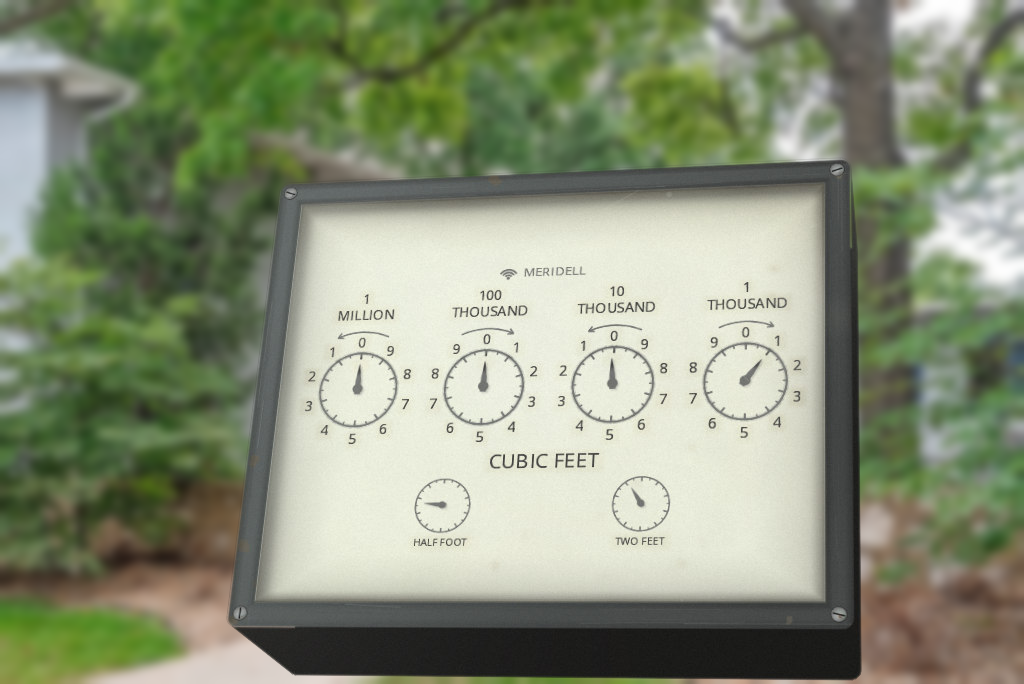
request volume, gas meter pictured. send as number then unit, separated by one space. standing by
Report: 100 ft³
